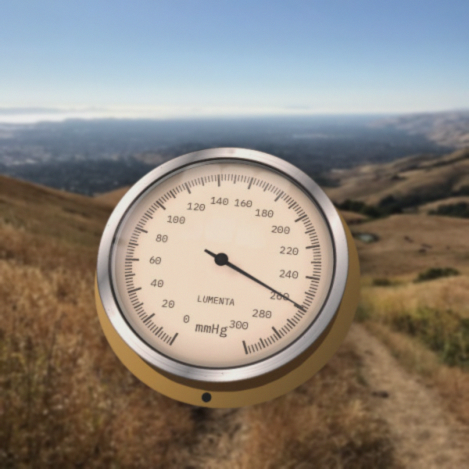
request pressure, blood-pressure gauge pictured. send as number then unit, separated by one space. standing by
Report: 260 mmHg
